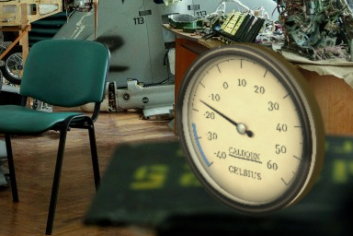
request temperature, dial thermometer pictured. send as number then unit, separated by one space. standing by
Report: -15 °C
